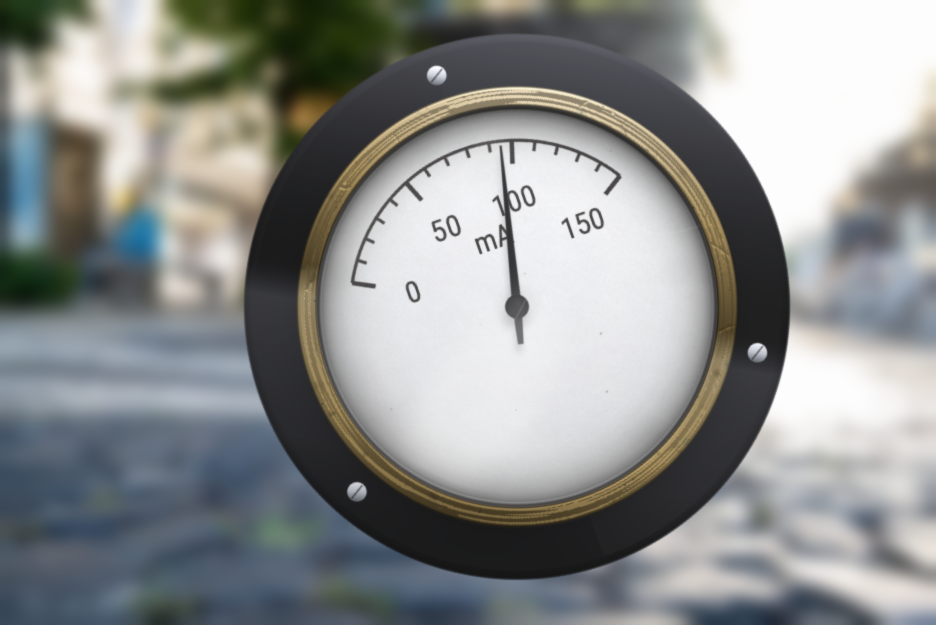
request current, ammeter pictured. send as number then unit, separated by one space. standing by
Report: 95 mA
